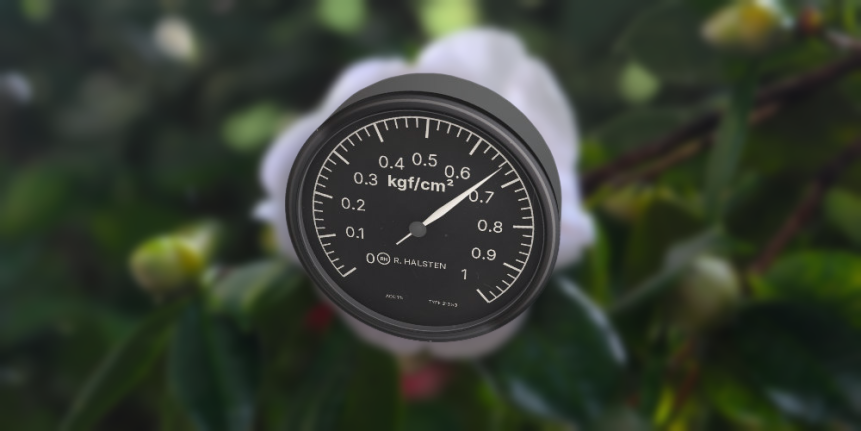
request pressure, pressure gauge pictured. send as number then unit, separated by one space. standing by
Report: 0.66 kg/cm²
